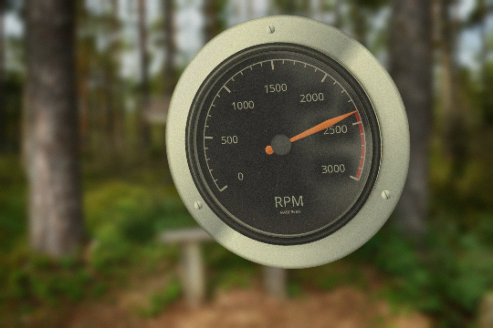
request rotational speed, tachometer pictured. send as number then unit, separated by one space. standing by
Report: 2400 rpm
